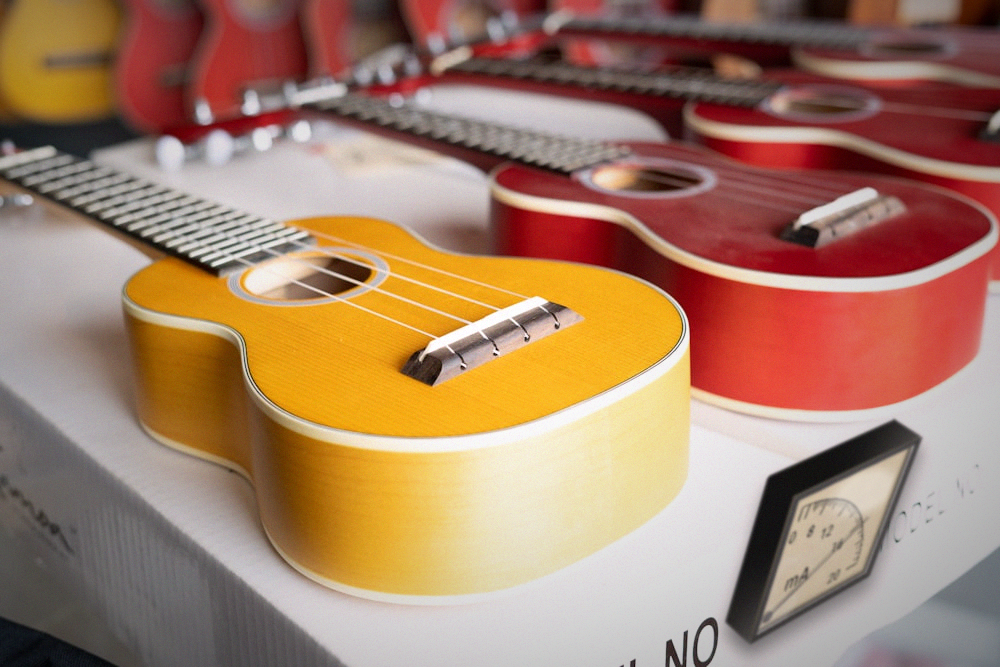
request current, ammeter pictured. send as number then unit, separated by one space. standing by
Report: 16 mA
